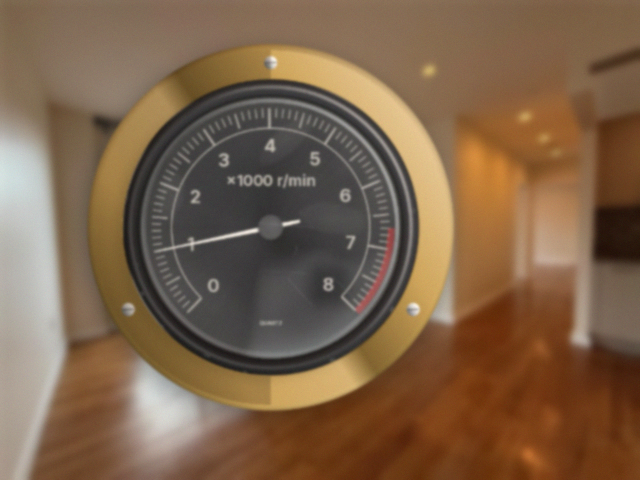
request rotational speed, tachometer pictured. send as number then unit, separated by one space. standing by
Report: 1000 rpm
